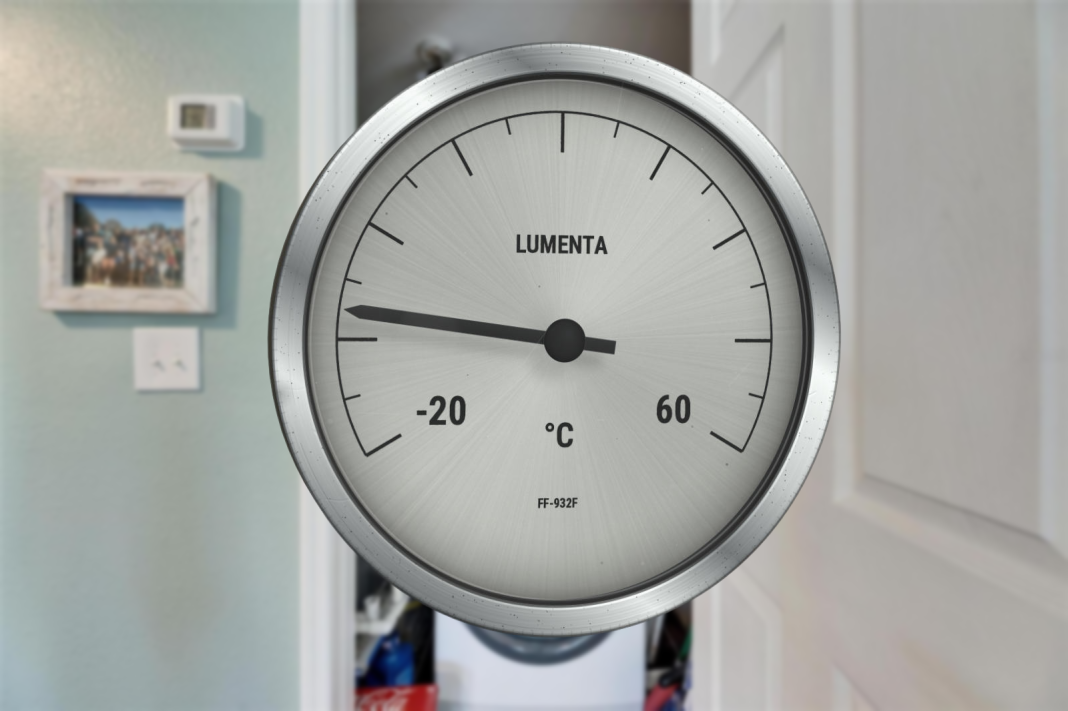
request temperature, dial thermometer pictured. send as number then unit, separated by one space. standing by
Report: -7.5 °C
